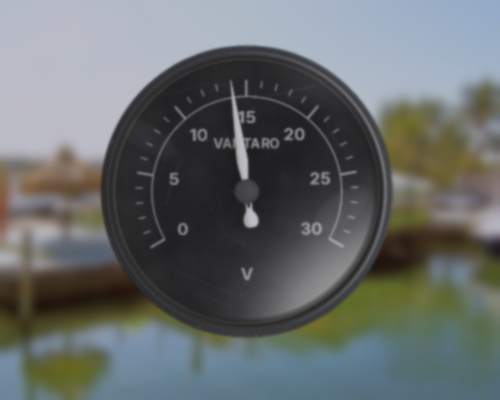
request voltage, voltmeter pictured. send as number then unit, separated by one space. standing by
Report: 14 V
